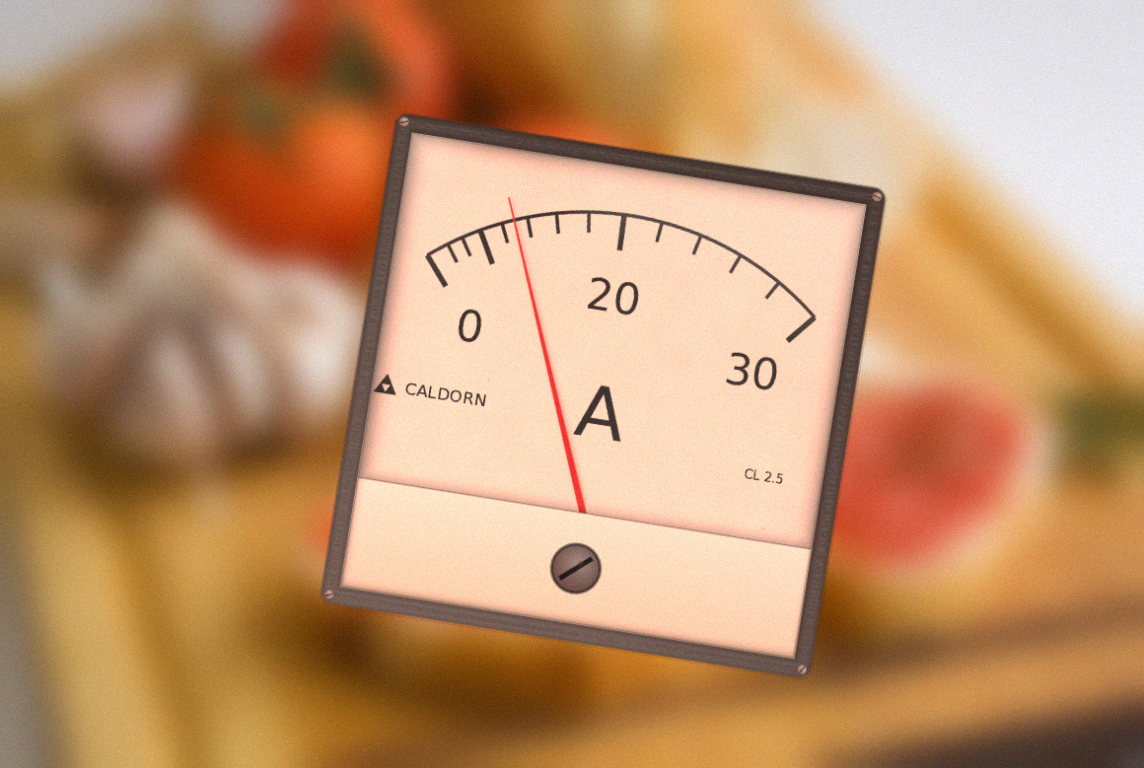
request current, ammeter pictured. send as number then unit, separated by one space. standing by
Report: 13 A
